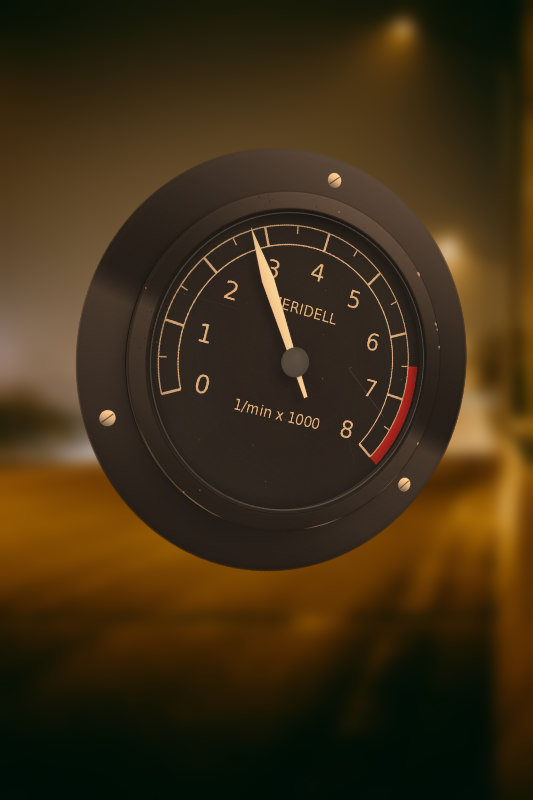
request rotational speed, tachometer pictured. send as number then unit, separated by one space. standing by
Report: 2750 rpm
